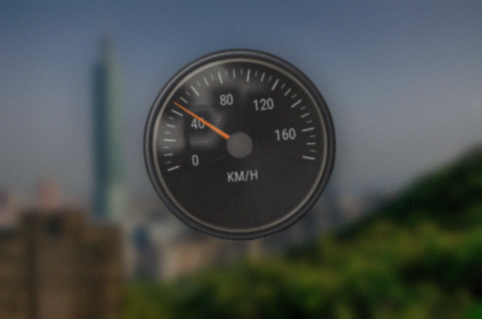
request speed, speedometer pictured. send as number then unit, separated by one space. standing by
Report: 45 km/h
